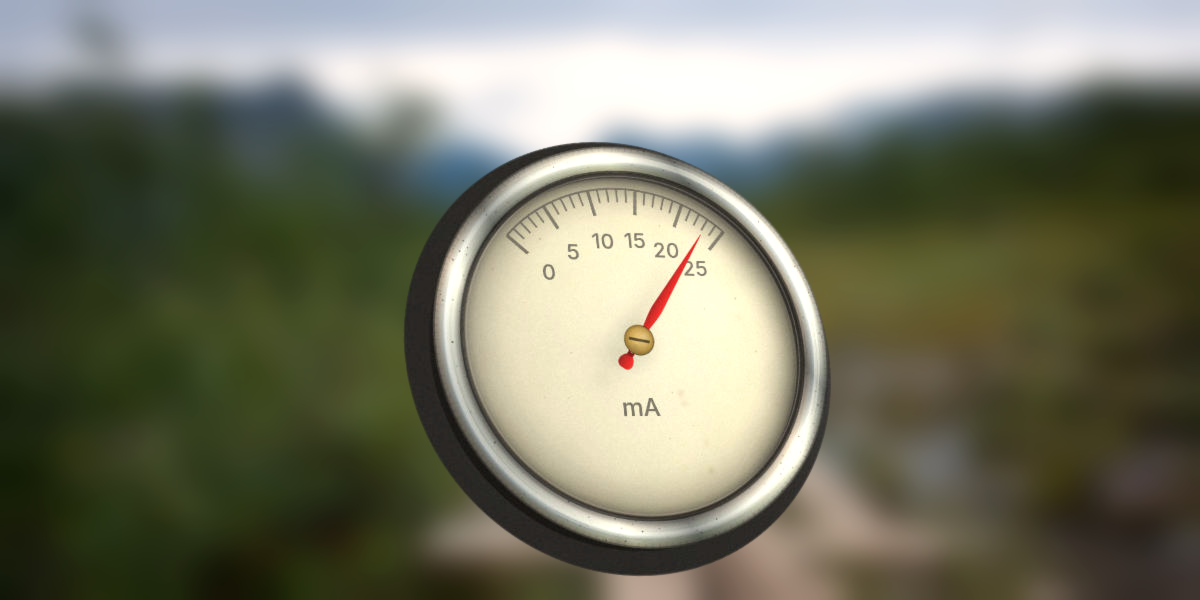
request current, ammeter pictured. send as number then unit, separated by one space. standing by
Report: 23 mA
